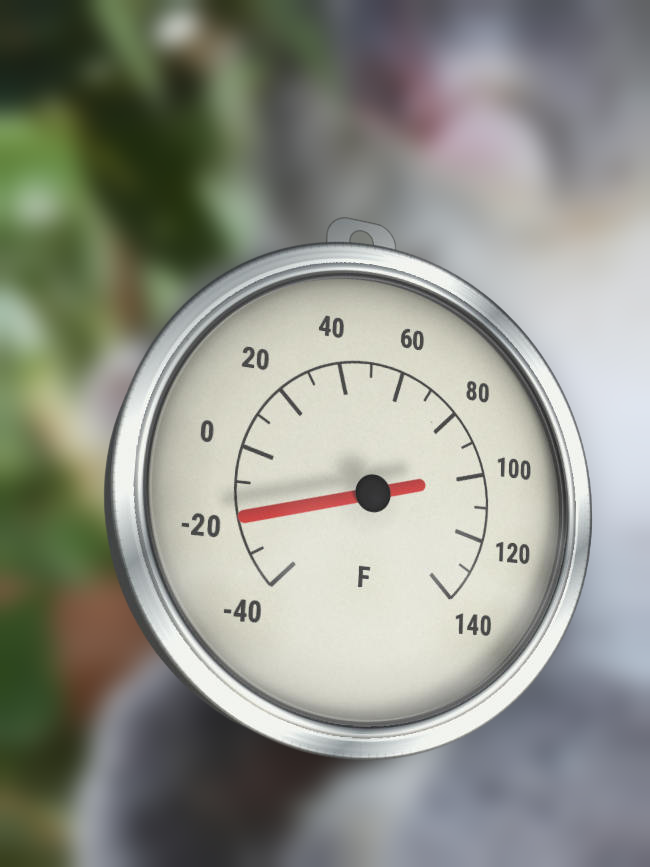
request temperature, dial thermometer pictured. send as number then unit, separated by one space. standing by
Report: -20 °F
